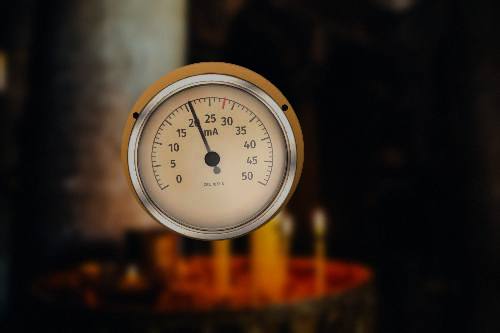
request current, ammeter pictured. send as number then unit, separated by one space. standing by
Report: 21 mA
